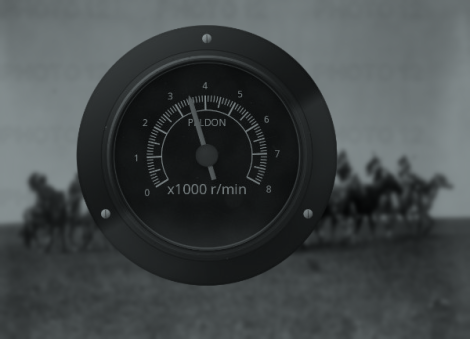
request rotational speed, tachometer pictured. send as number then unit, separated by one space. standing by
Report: 3500 rpm
